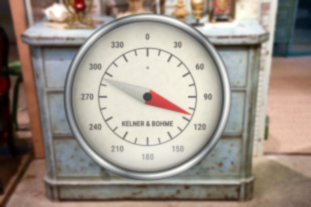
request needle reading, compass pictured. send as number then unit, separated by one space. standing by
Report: 112.5 °
